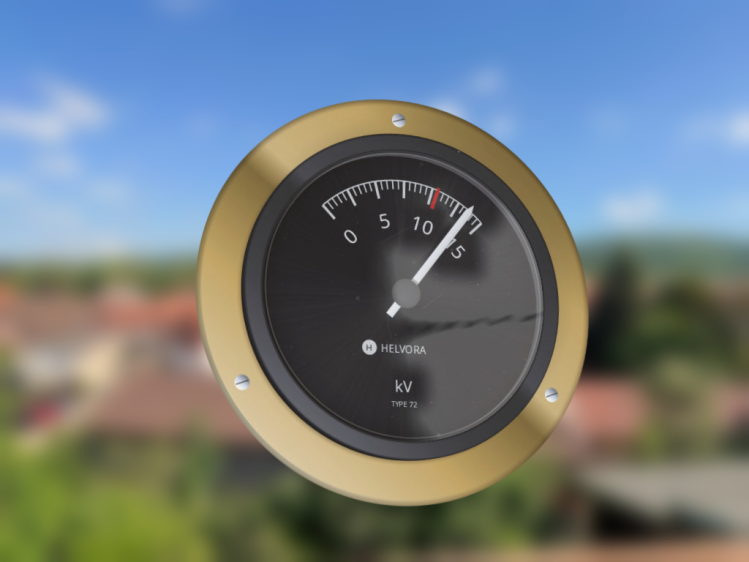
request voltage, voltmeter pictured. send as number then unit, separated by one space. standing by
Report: 13.5 kV
